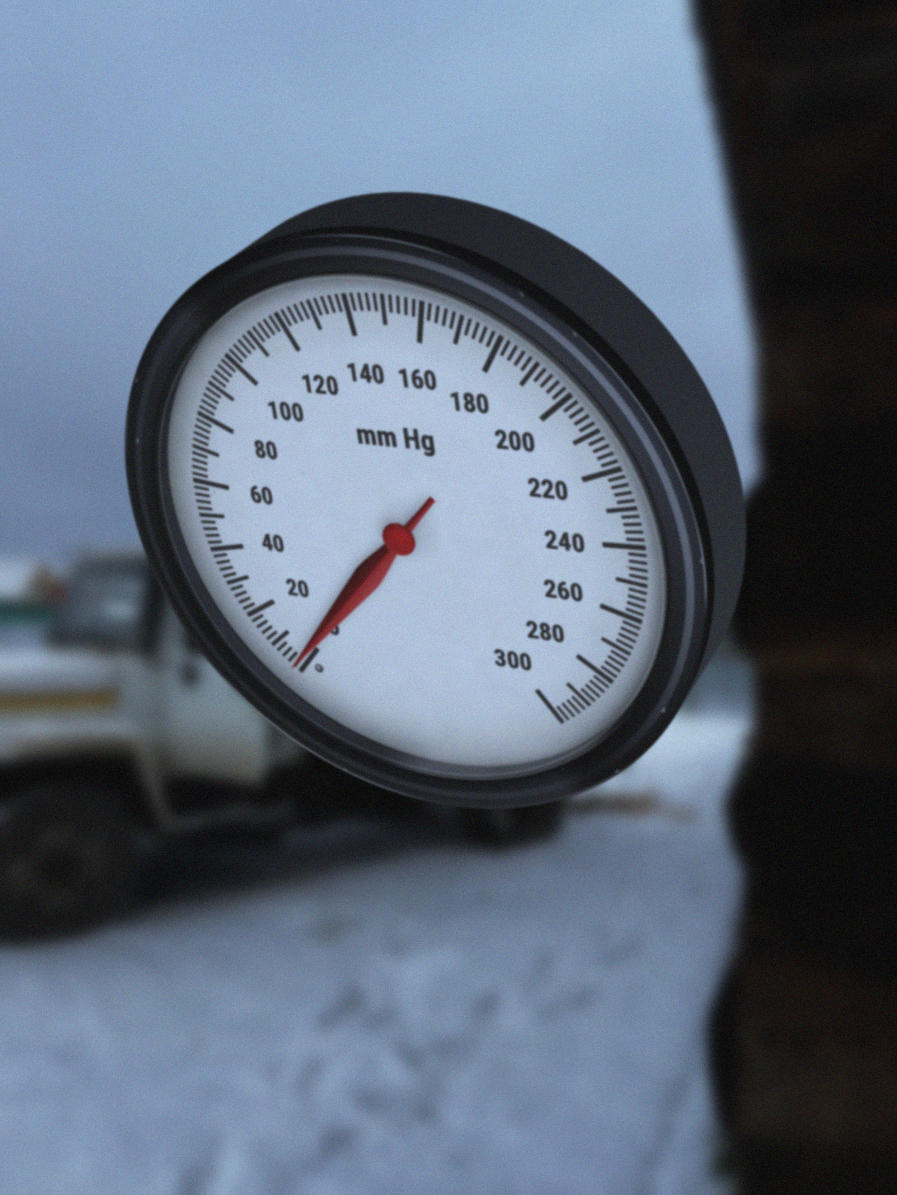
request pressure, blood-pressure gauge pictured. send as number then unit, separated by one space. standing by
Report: 2 mmHg
